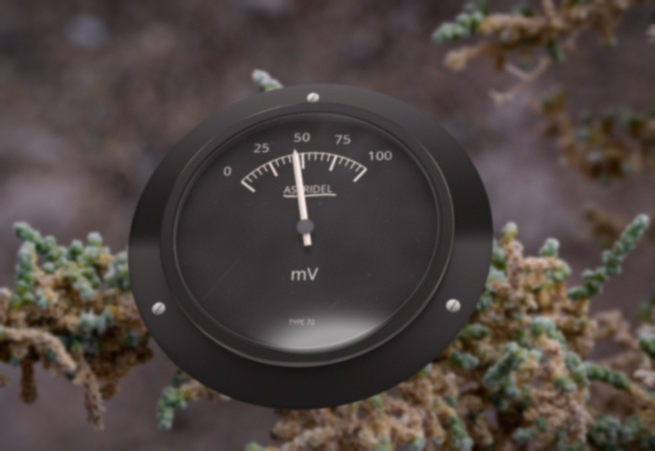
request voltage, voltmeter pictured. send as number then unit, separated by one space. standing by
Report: 45 mV
